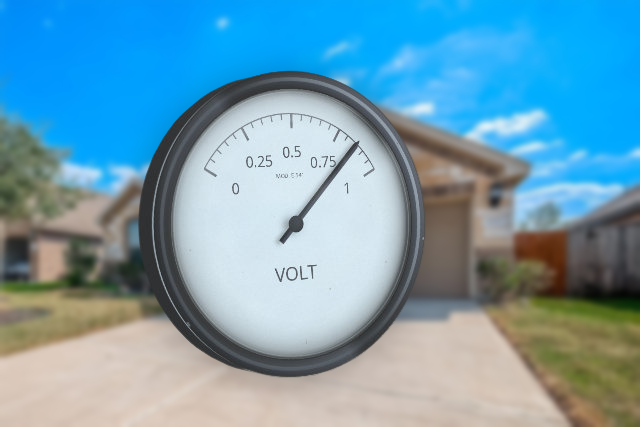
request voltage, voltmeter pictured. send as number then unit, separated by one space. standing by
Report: 0.85 V
